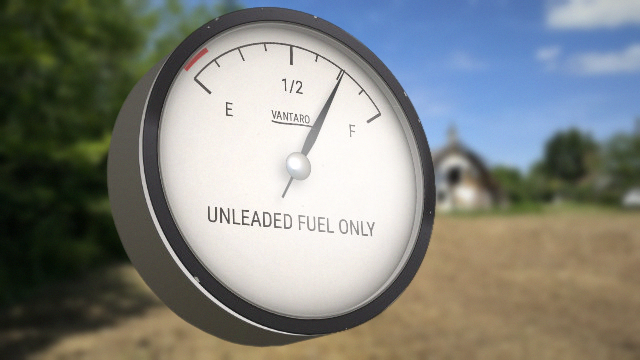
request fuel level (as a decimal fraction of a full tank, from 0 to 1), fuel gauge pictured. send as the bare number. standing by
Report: 0.75
